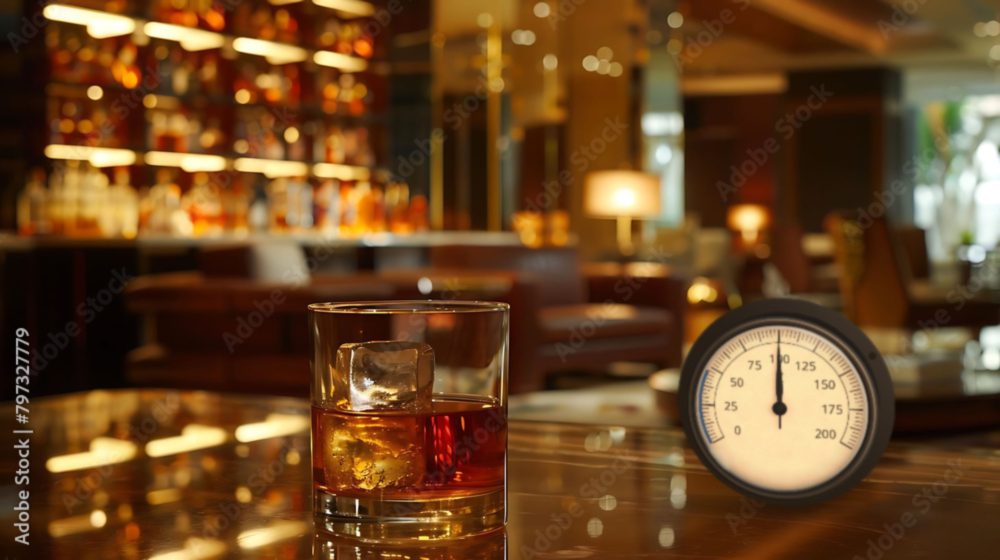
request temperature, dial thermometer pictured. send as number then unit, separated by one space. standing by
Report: 100 °C
